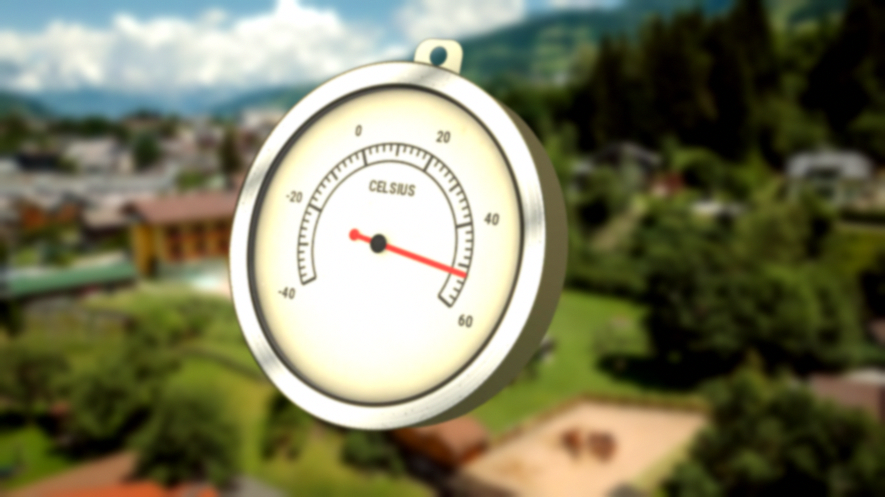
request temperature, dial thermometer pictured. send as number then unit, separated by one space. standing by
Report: 52 °C
